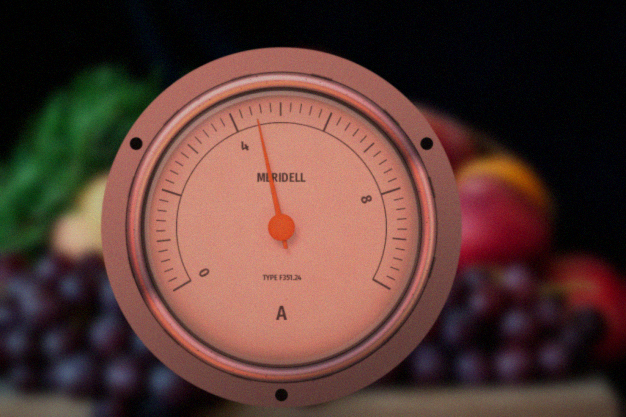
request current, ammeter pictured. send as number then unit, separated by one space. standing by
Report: 4.5 A
